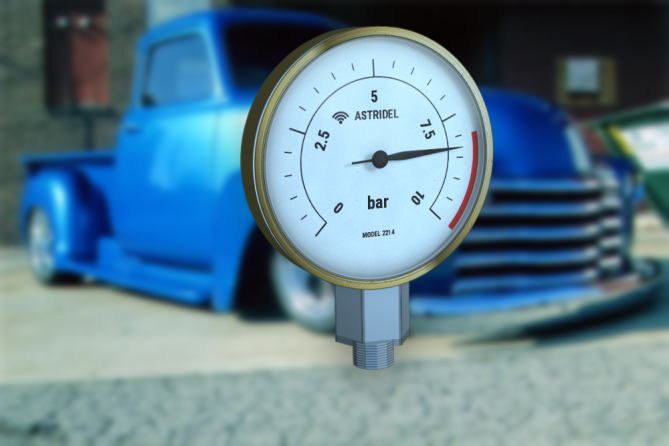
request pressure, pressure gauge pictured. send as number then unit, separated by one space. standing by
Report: 8.25 bar
